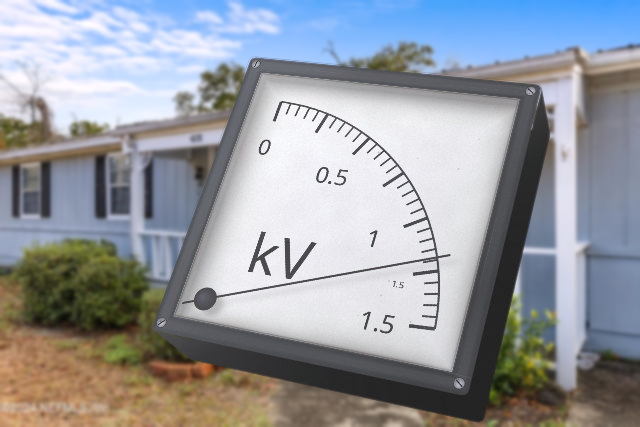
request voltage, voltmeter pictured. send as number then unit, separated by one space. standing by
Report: 1.2 kV
